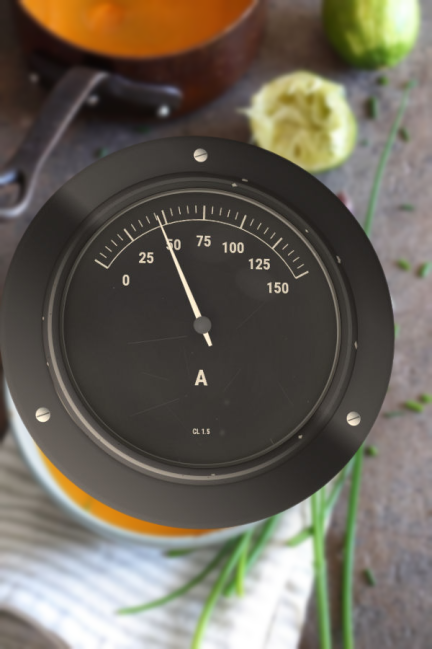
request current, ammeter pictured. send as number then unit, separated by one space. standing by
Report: 45 A
